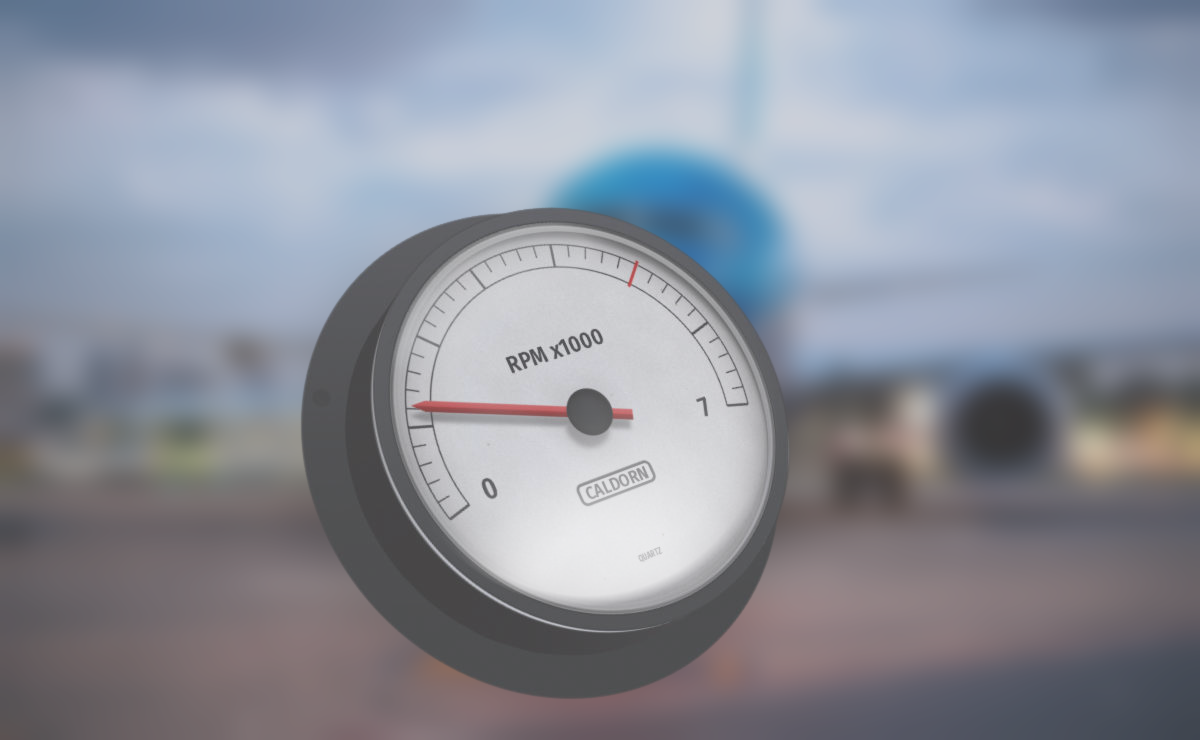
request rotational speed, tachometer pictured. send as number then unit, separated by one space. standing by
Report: 1200 rpm
